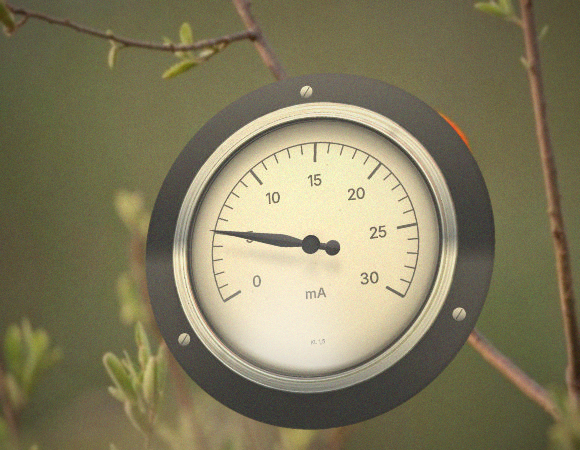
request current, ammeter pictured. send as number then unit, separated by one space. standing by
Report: 5 mA
